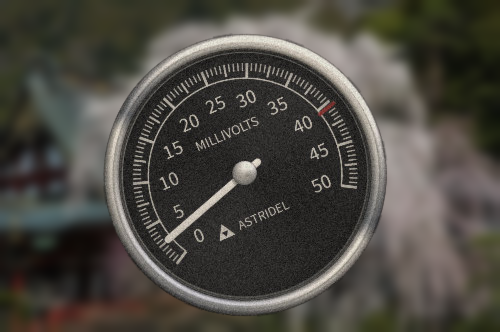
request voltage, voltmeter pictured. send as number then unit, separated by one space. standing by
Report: 2.5 mV
